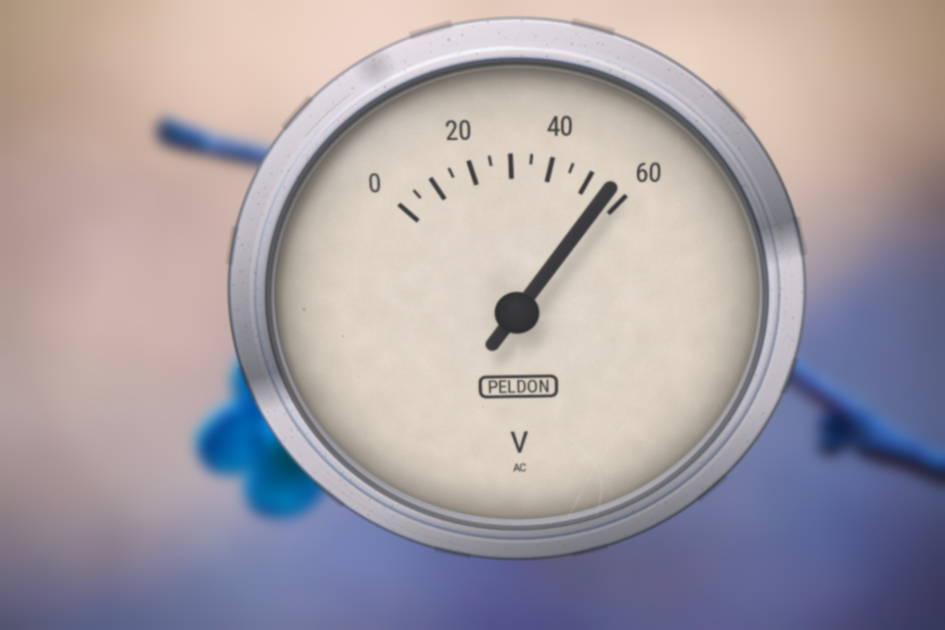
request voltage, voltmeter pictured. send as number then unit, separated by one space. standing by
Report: 55 V
